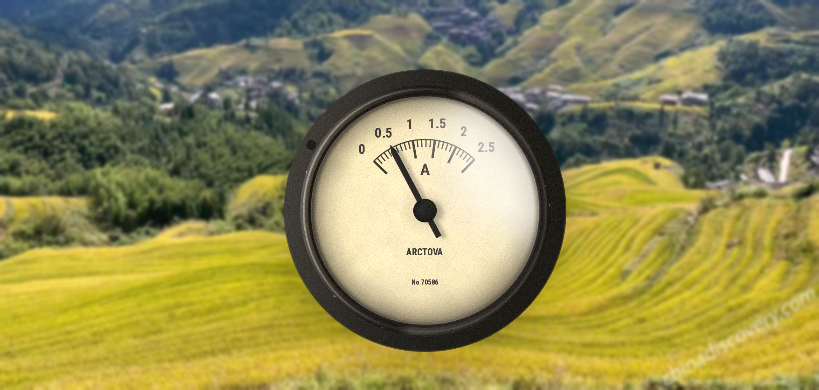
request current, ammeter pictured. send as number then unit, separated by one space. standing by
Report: 0.5 A
